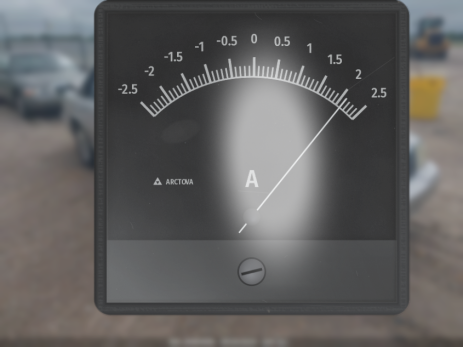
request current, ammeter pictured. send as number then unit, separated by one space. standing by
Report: 2.1 A
